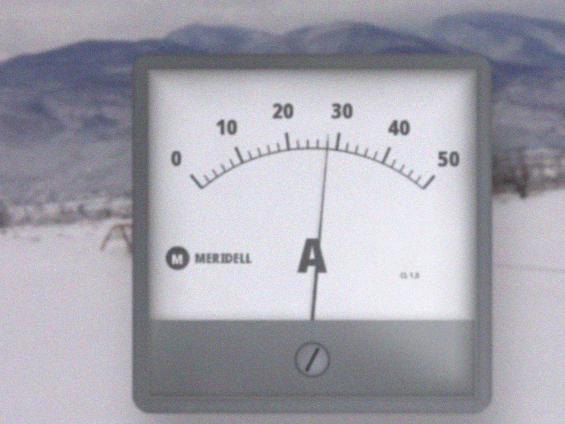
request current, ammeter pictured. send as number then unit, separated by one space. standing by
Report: 28 A
